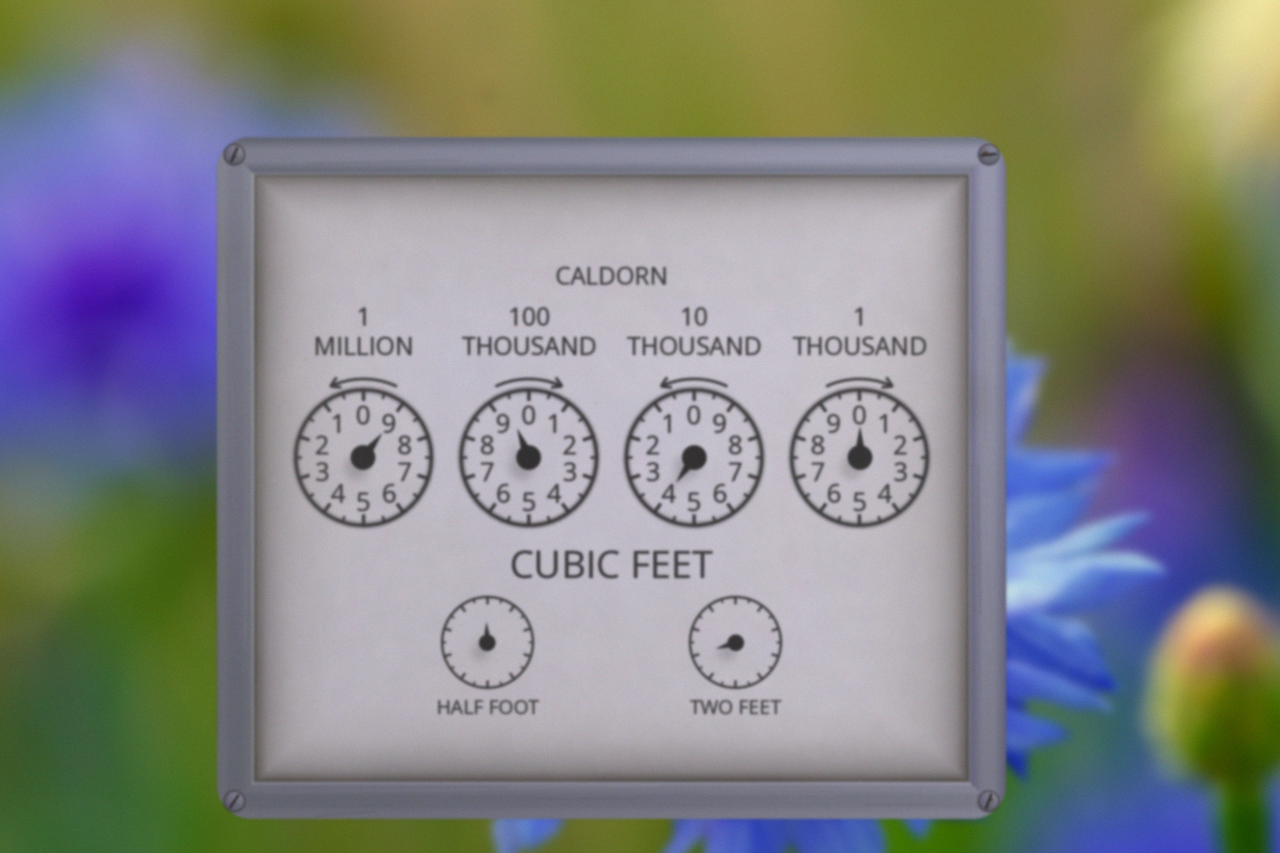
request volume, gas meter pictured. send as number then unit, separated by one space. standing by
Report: 894000 ft³
